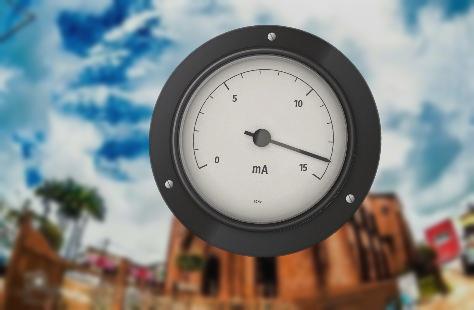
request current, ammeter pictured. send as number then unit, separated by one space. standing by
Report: 14 mA
